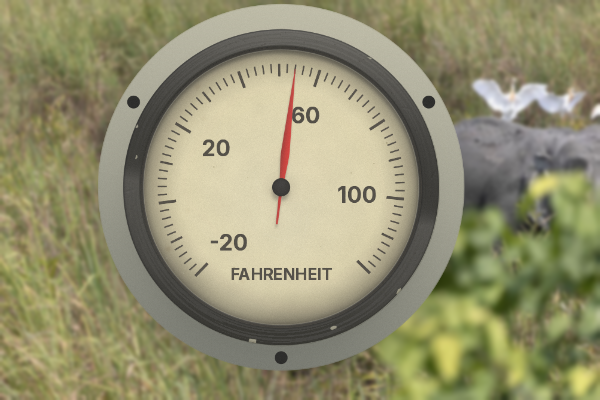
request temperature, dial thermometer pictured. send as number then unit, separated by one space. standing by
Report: 54 °F
